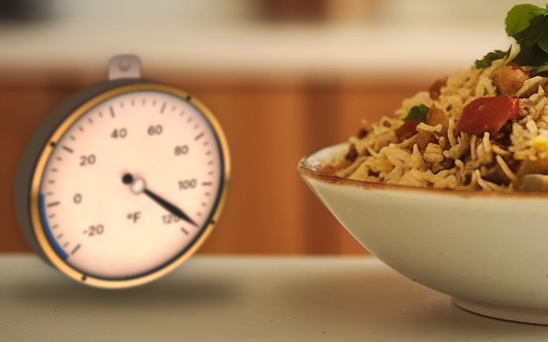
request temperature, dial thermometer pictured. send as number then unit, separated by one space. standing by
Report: 116 °F
